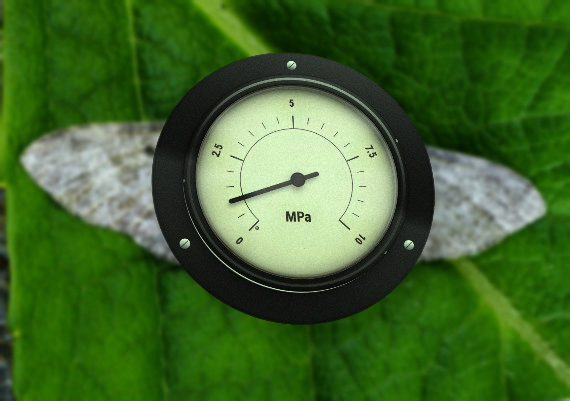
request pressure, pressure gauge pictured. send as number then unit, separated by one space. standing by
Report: 1 MPa
